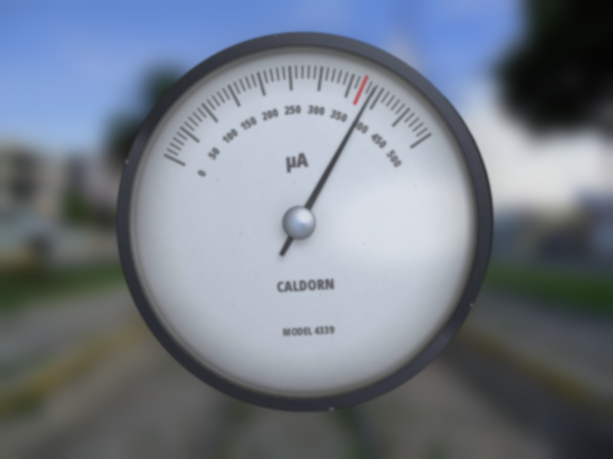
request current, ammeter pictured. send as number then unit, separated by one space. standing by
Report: 390 µA
